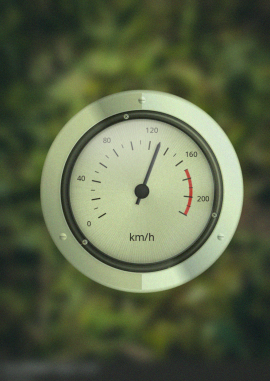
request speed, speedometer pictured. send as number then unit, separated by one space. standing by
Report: 130 km/h
